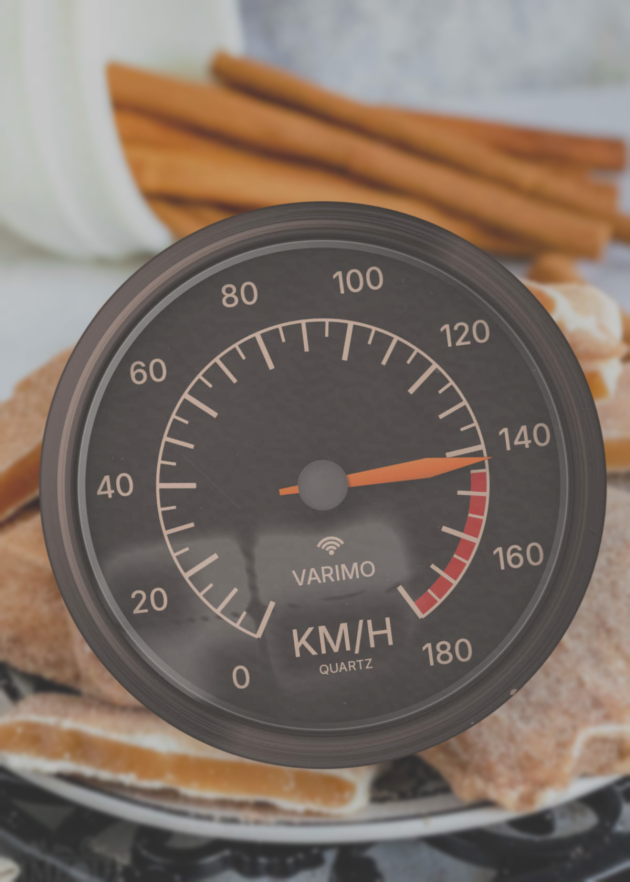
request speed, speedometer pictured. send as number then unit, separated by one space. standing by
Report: 142.5 km/h
